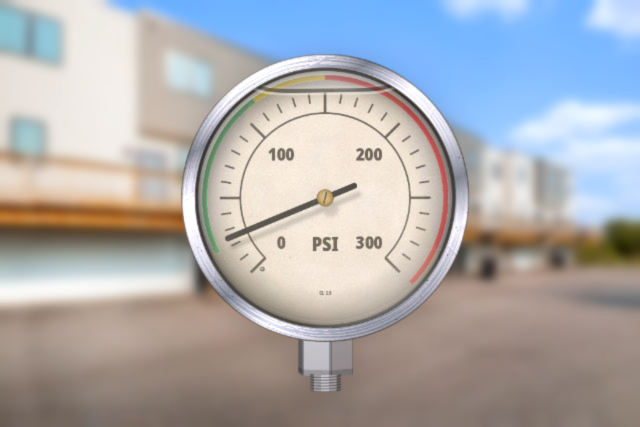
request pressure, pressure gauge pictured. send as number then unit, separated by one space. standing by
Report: 25 psi
